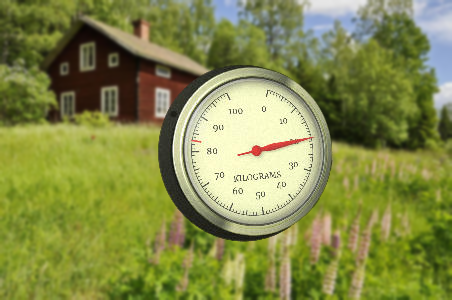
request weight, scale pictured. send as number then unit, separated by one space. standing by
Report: 20 kg
